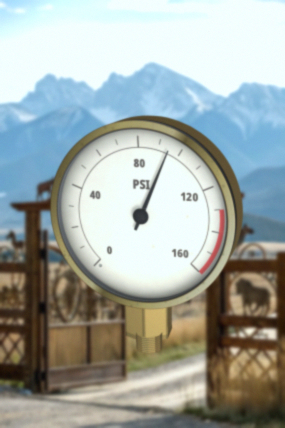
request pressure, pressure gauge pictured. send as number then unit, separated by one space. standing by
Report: 95 psi
